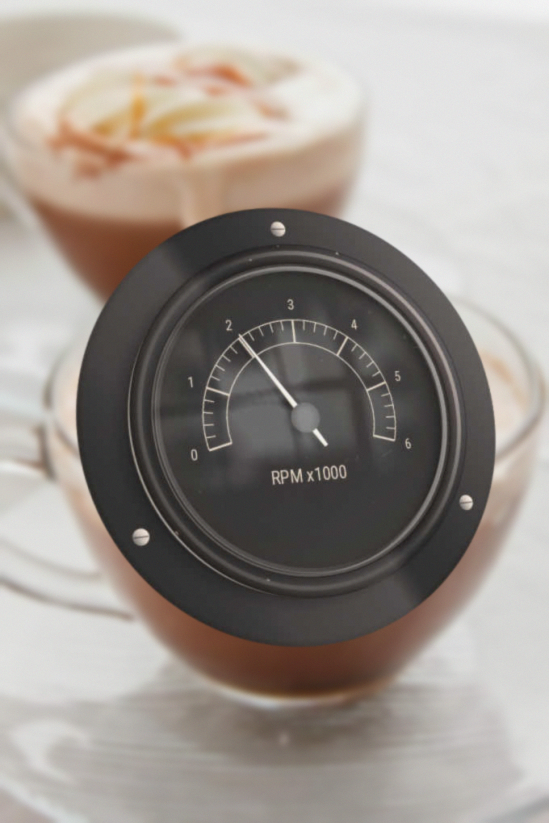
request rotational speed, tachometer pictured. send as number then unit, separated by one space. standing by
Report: 2000 rpm
